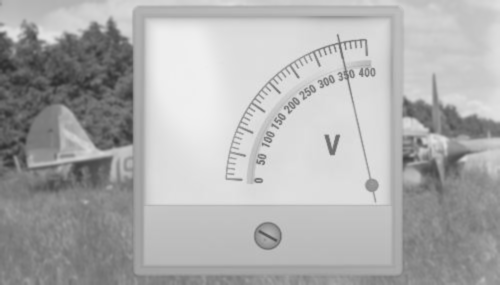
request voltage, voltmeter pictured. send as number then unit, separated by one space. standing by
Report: 350 V
